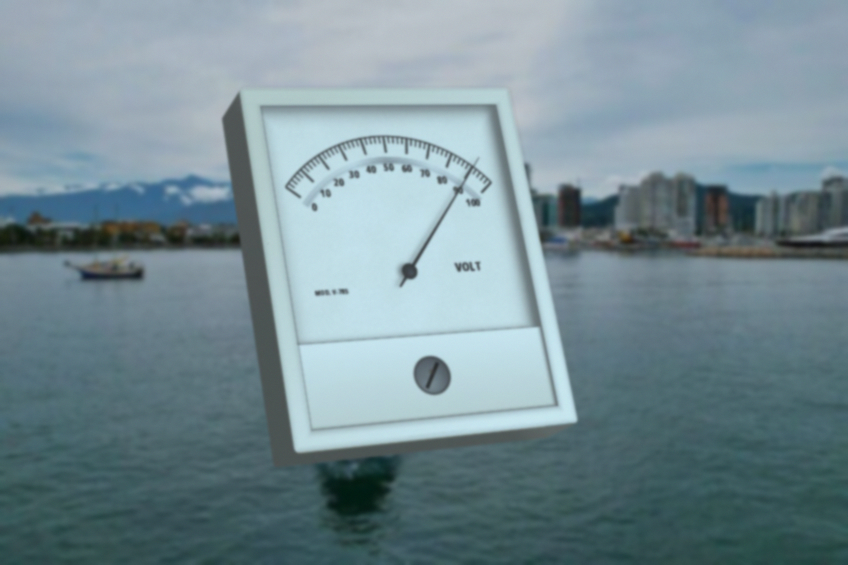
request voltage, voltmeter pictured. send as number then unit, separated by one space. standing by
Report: 90 V
